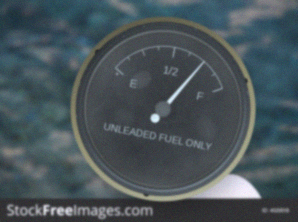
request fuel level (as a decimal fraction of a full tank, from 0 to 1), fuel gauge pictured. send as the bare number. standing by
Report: 0.75
